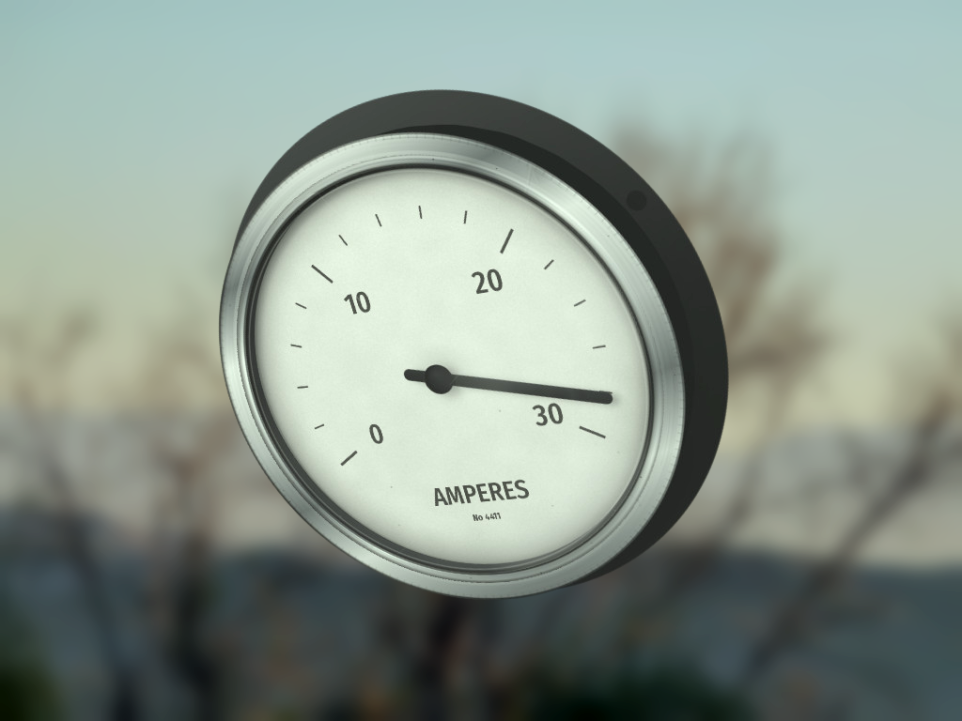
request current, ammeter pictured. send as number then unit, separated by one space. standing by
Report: 28 A
